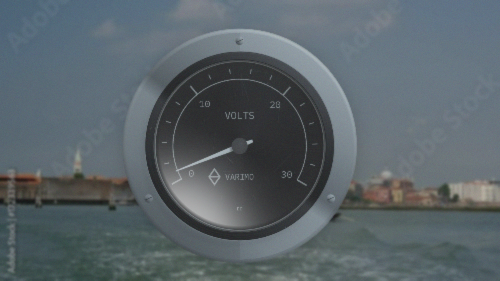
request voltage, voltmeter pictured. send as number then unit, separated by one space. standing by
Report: 1 V
